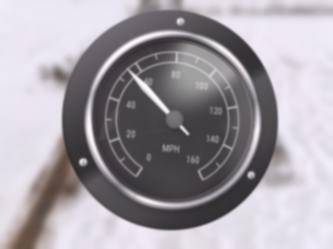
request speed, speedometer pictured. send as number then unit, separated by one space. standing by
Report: 55 mph
